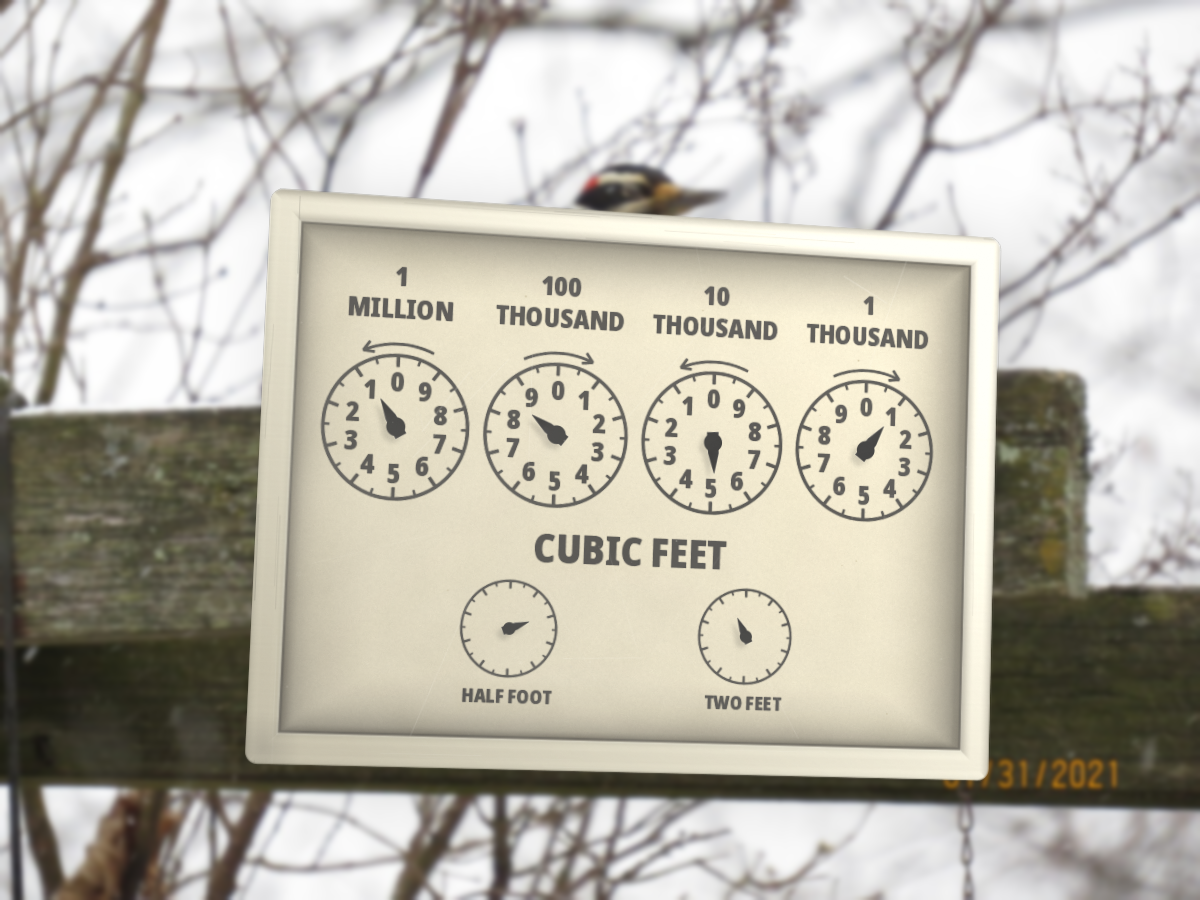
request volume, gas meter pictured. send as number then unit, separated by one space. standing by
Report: 85100 ft³
